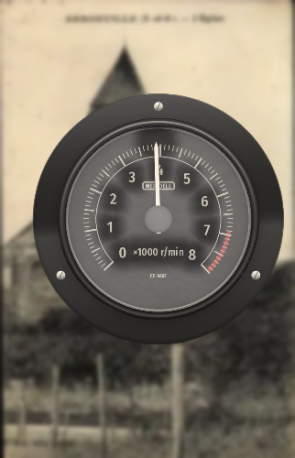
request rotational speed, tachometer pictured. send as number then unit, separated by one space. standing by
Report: 3900 rpm
